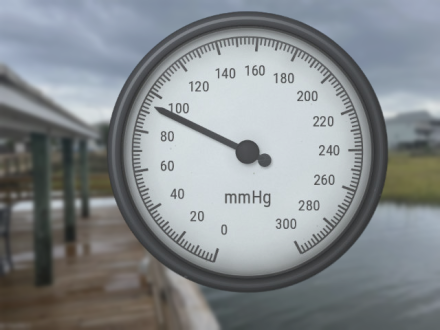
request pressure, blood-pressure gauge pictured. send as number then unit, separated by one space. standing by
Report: 94 mmHg
